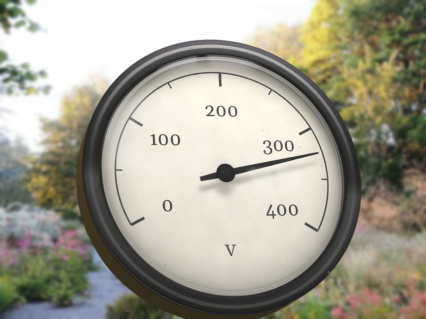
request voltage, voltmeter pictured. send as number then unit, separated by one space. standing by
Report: 325 V
